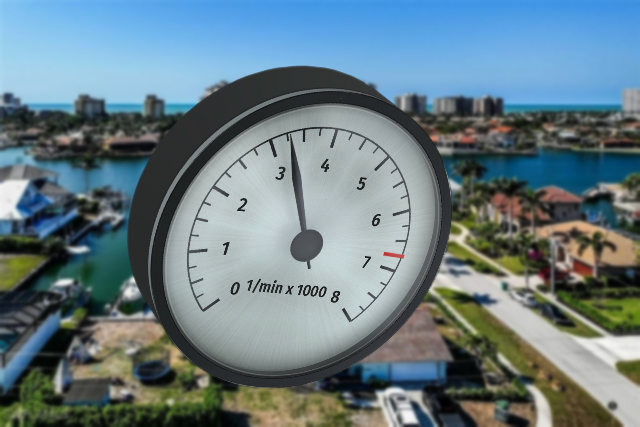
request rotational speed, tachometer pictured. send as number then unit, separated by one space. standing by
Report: 3250 rpm
